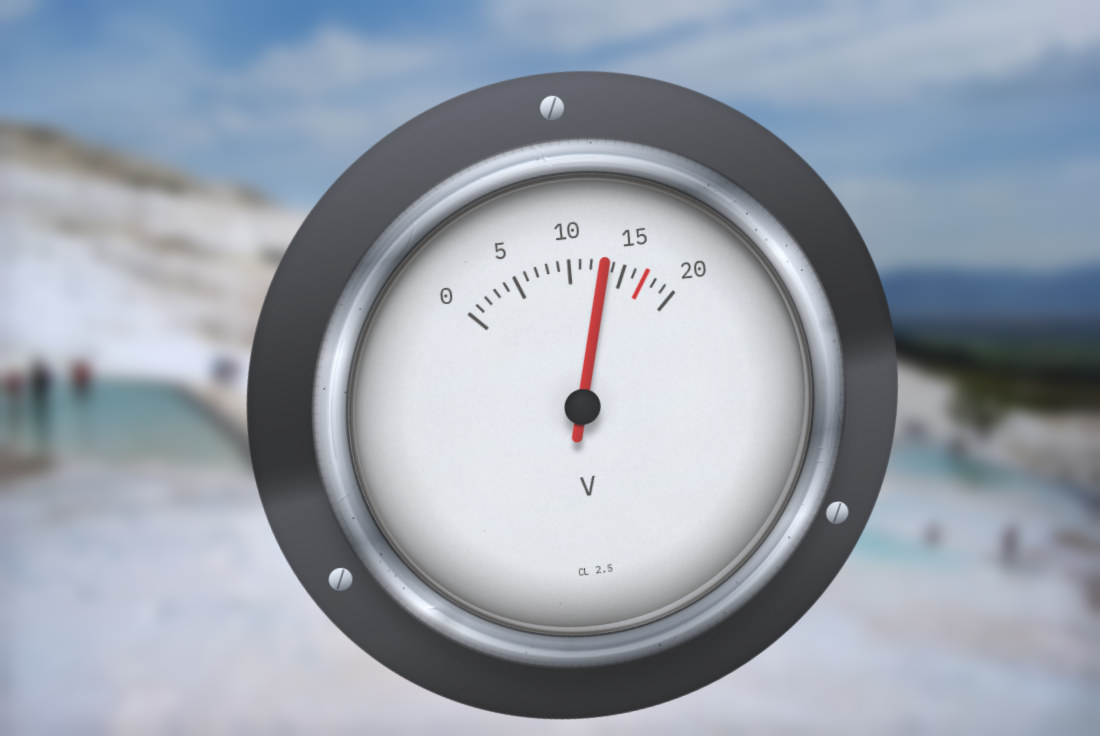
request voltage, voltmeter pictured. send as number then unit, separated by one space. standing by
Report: 13 V
